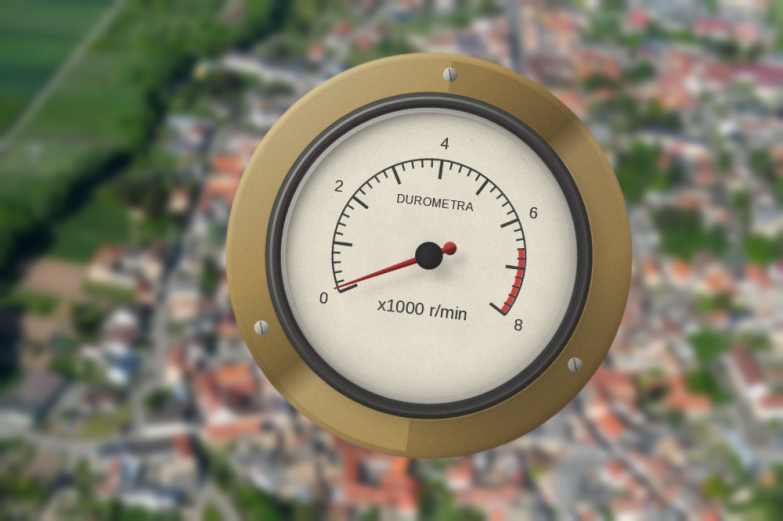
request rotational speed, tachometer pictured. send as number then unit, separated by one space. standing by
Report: 100 rpm
